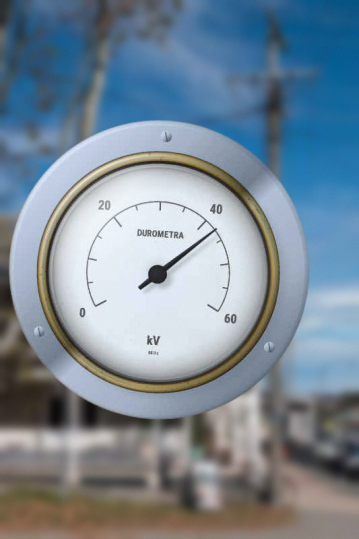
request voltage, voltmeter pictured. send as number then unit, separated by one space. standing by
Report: 42.5 kV
